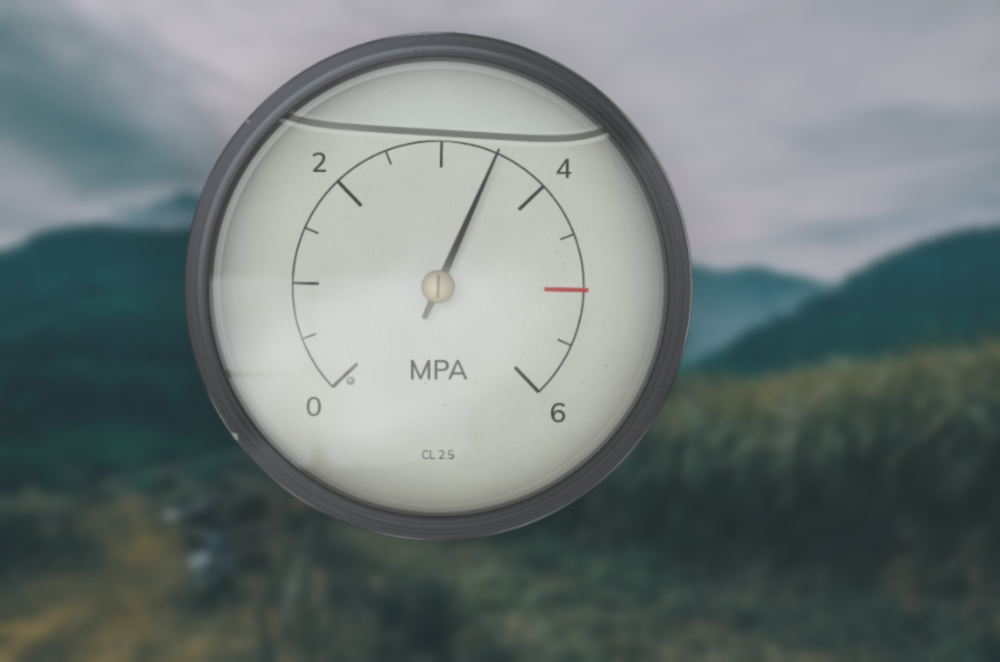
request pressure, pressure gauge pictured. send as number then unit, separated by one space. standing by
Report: 3.5 MPa
